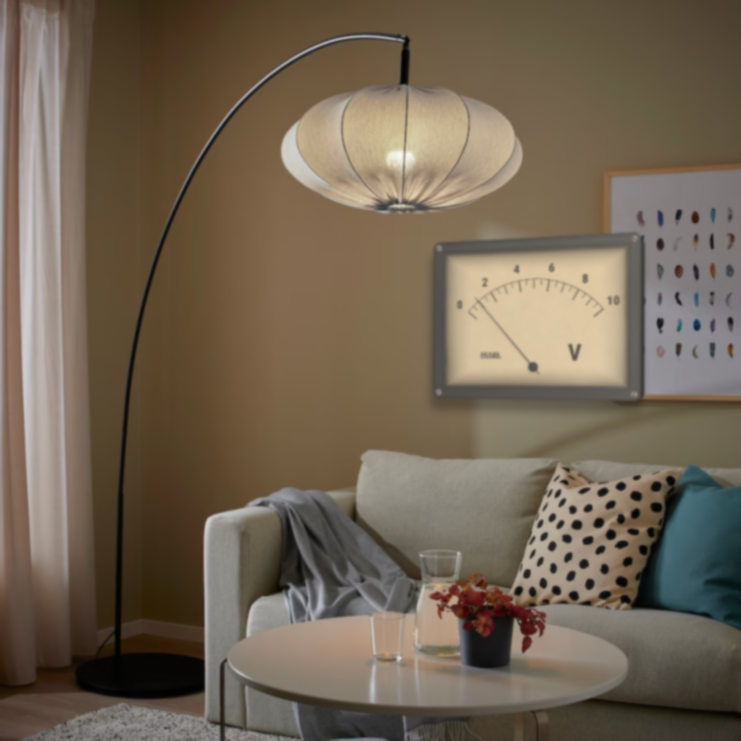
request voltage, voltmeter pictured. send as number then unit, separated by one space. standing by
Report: 1 V
